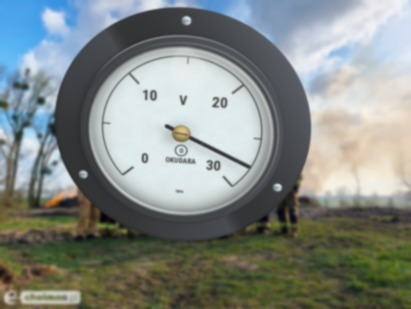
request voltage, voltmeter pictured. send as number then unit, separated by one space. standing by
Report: 27.5 V
